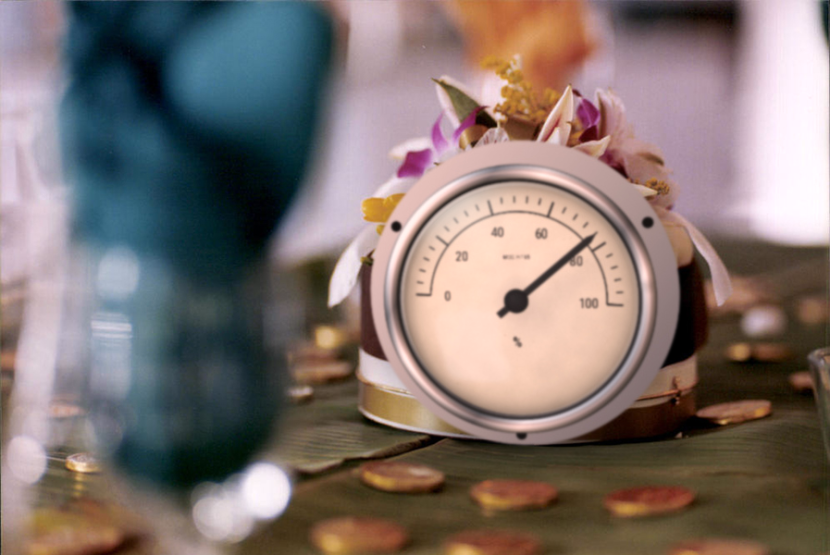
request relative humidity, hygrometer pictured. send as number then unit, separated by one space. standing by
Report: 76 %
